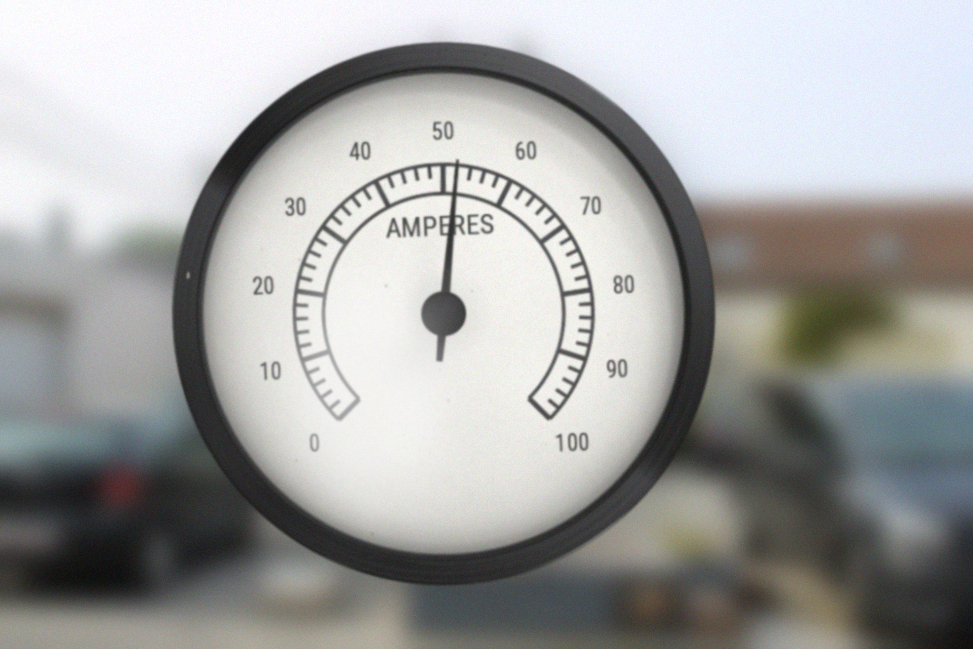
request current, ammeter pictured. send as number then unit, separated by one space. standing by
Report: 52 A
